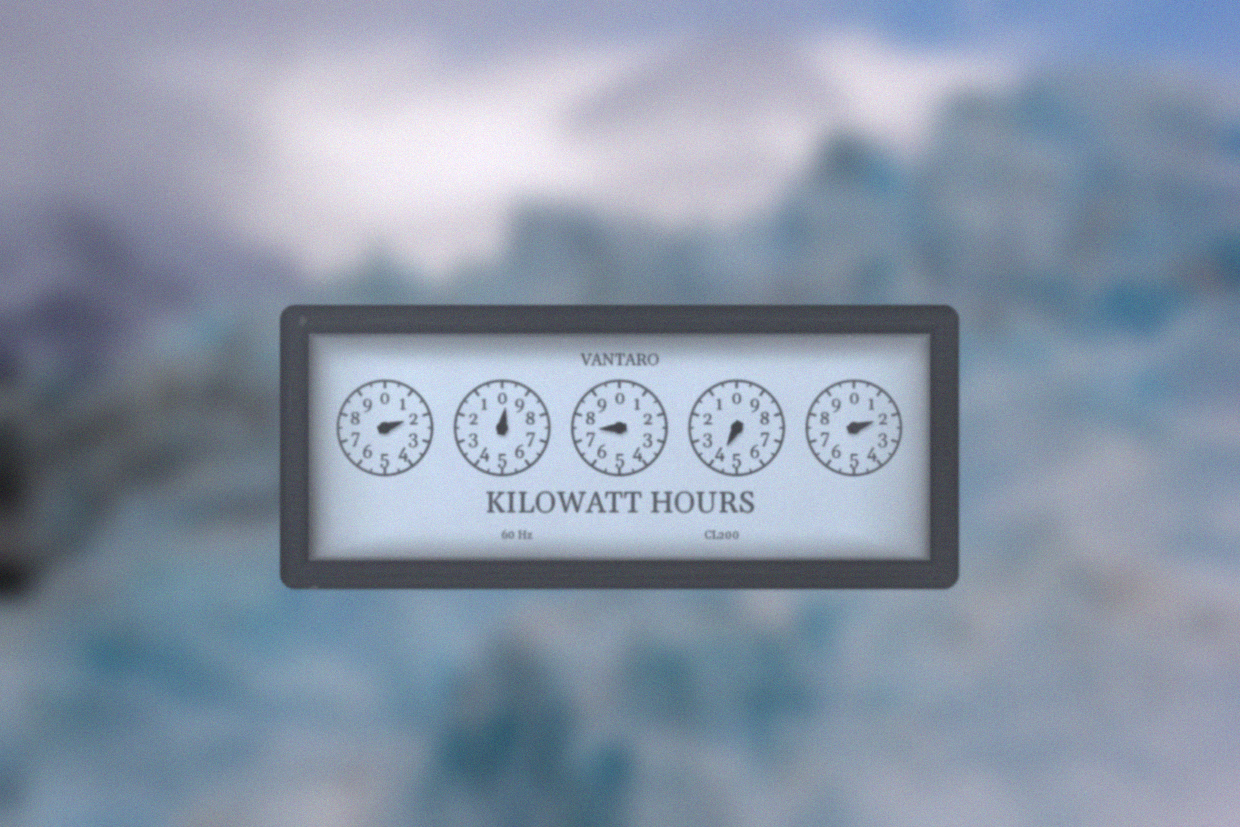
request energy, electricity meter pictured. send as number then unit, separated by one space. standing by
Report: 19742 kWh
